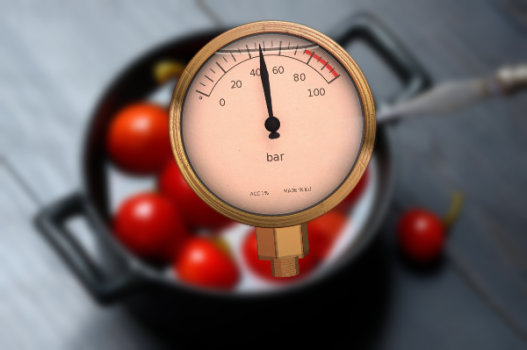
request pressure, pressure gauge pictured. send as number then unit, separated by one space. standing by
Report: 47.5 bar
